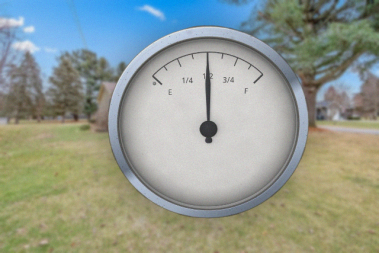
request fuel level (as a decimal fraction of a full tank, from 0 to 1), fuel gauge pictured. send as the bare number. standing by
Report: 0.5
